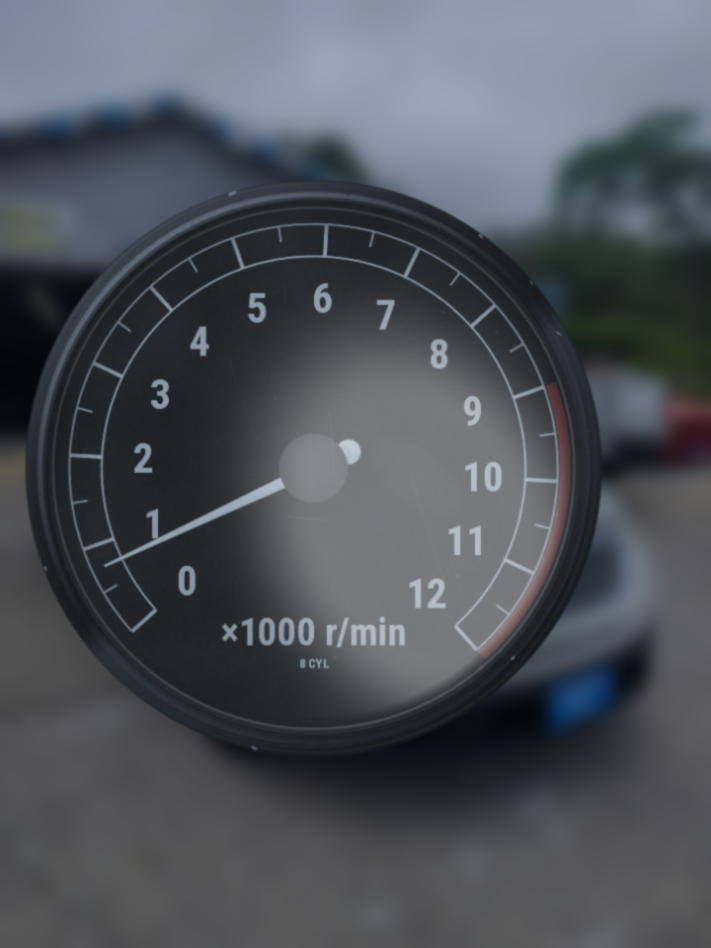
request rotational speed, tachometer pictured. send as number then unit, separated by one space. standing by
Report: 750 rpm
